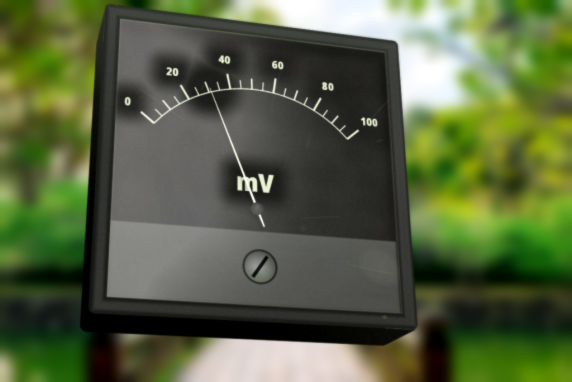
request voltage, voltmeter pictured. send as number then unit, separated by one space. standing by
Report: 30 mV
